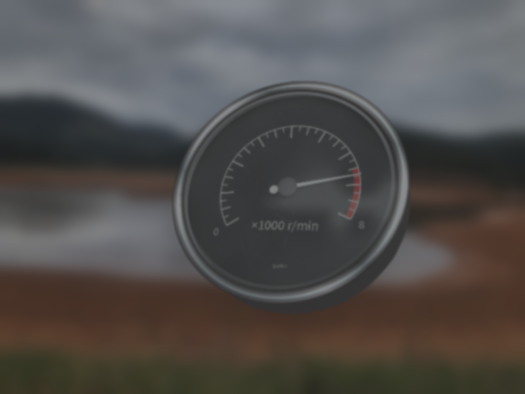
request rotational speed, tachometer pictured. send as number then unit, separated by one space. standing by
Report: 6750 rpm
